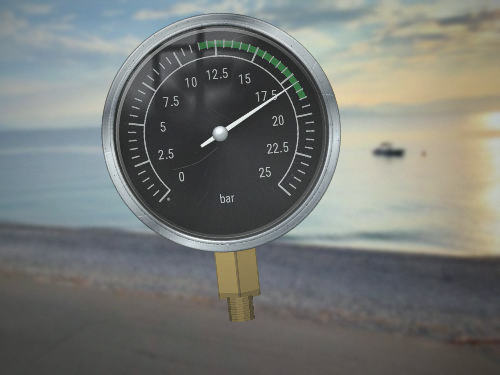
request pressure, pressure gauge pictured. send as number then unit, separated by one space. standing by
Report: 18 bar
